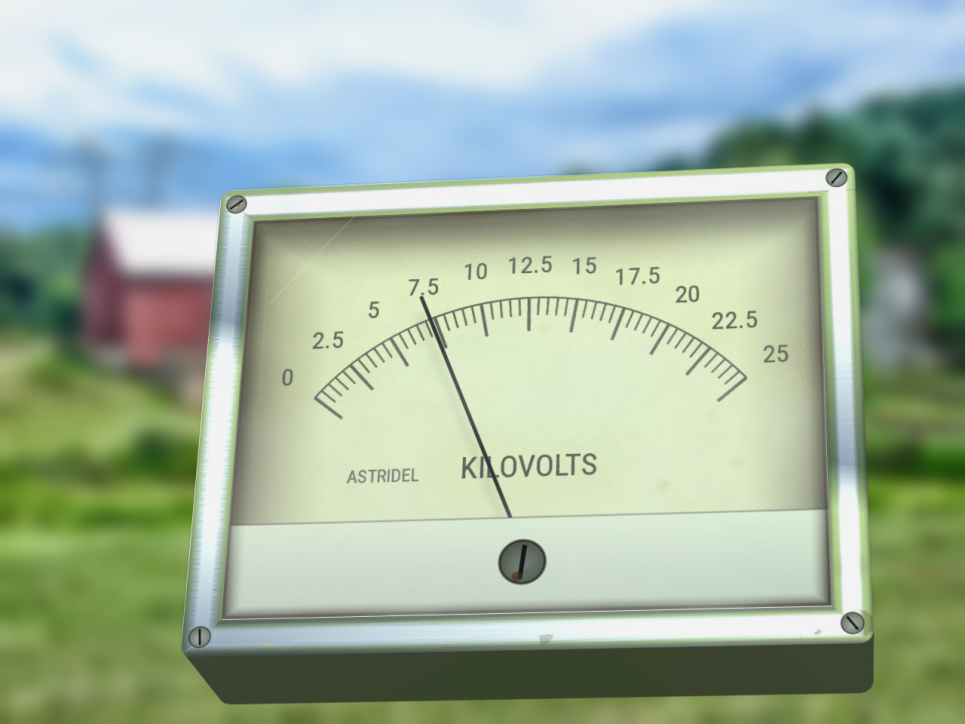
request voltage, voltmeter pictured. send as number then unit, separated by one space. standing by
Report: 7.25 kV
